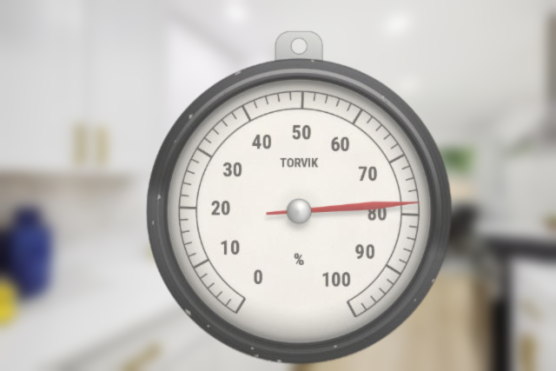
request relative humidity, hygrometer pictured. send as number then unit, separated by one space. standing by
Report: 78 %
